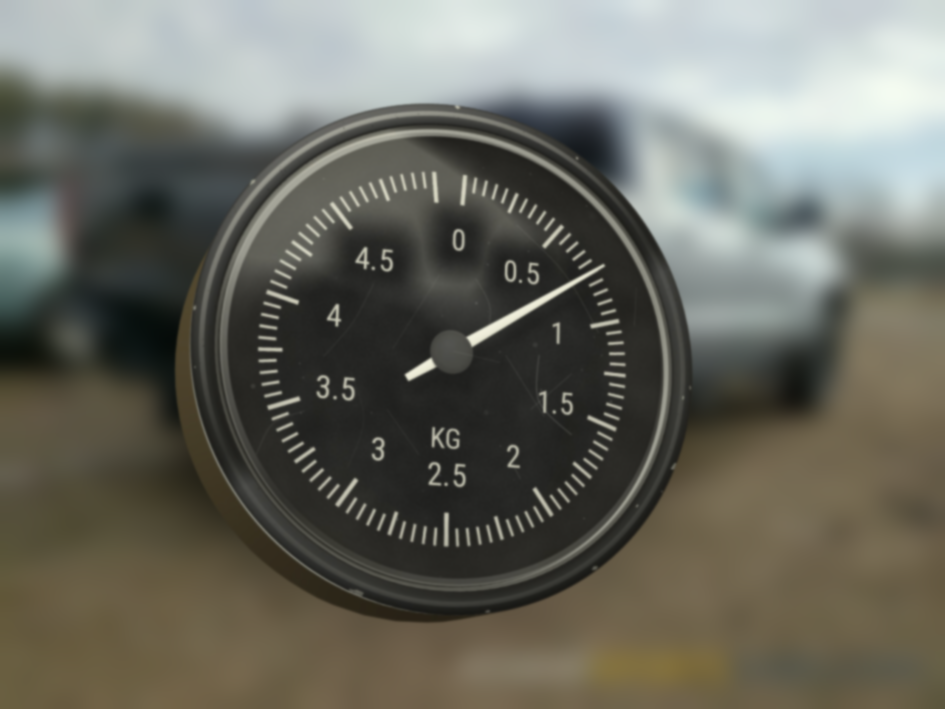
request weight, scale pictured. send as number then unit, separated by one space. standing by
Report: 0.75 kg
